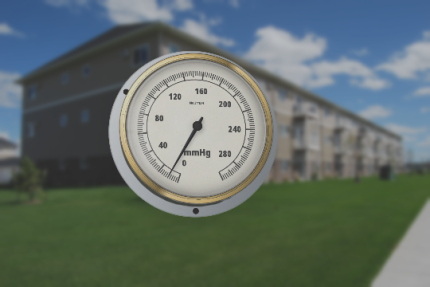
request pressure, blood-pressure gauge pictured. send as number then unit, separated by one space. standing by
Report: 10 mmHg
